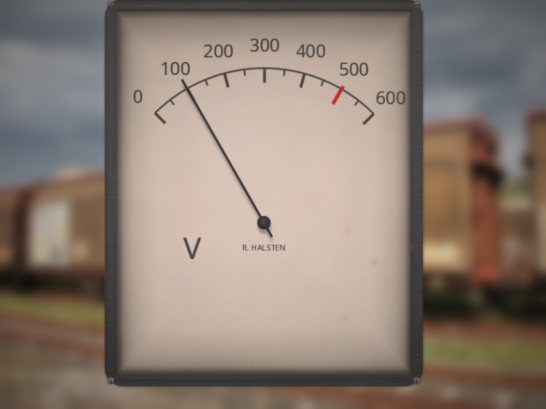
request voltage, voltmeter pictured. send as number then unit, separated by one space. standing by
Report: 100 V
